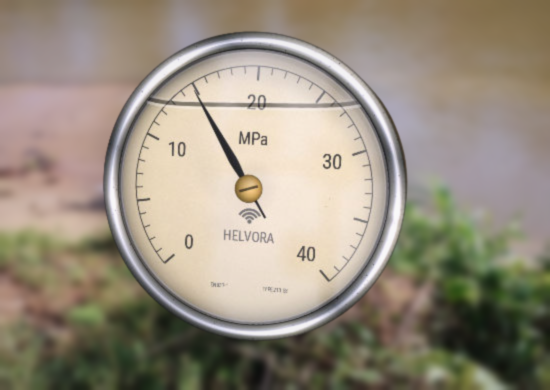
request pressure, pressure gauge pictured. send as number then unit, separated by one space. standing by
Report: 15 MPa
